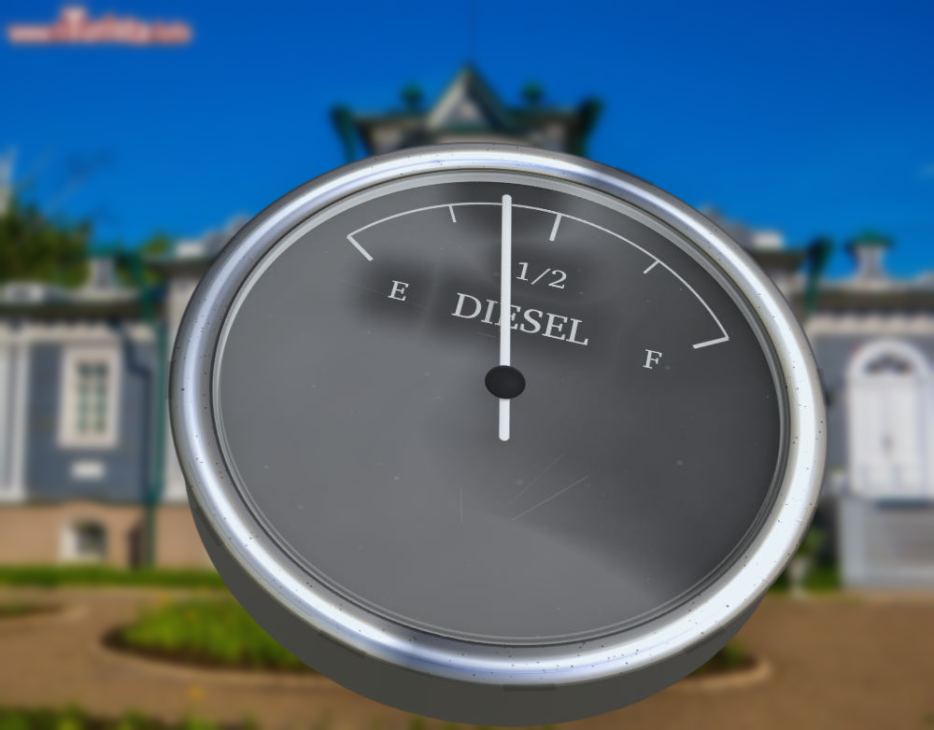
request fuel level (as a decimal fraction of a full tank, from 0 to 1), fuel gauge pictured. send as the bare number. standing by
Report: 0.375
